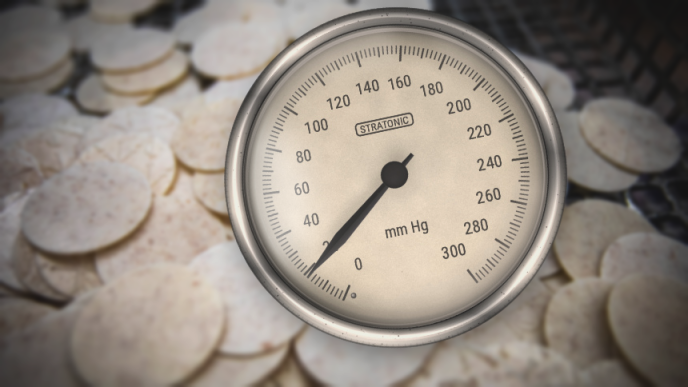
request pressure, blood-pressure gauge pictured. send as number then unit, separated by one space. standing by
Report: 18 mmHg
